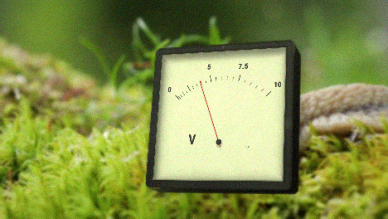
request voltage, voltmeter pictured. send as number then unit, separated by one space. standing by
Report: 4 V
